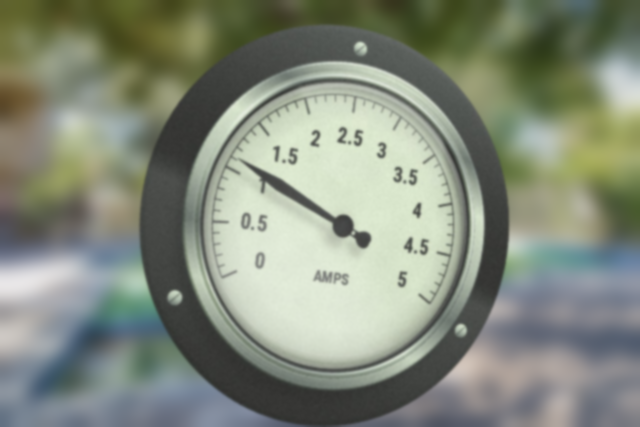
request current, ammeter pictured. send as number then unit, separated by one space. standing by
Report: 1.1 A
